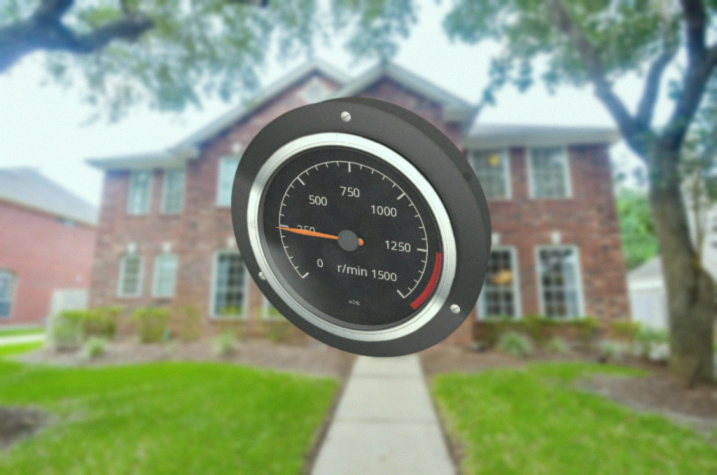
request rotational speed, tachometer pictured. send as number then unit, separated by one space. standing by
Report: 250 rpm
